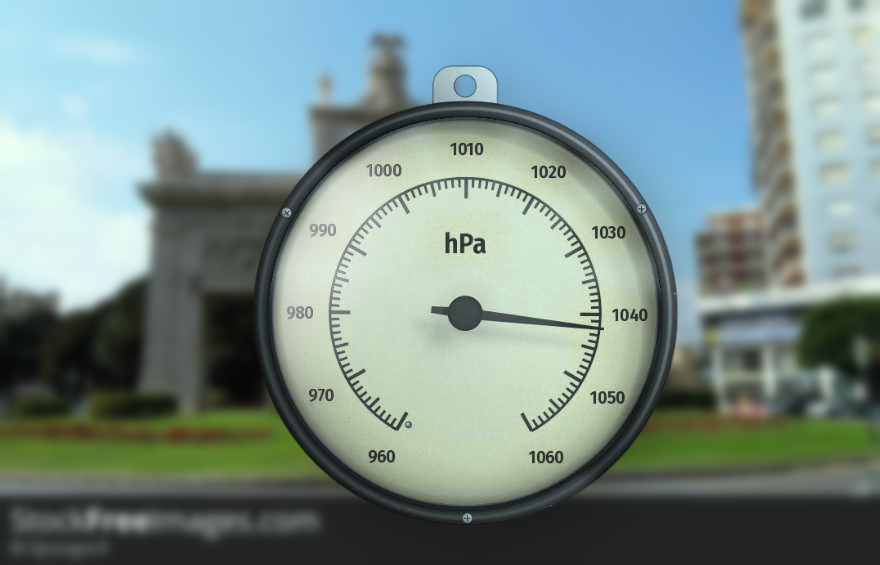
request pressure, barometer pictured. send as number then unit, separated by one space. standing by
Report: 1042 hPa
